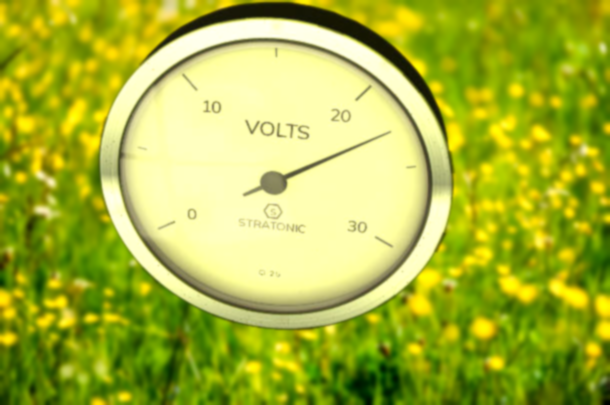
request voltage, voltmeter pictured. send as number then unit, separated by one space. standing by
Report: 22.5 V
